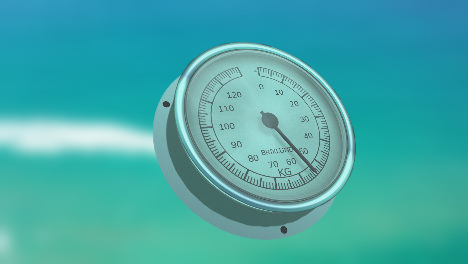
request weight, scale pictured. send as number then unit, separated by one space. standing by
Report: 55 kg
